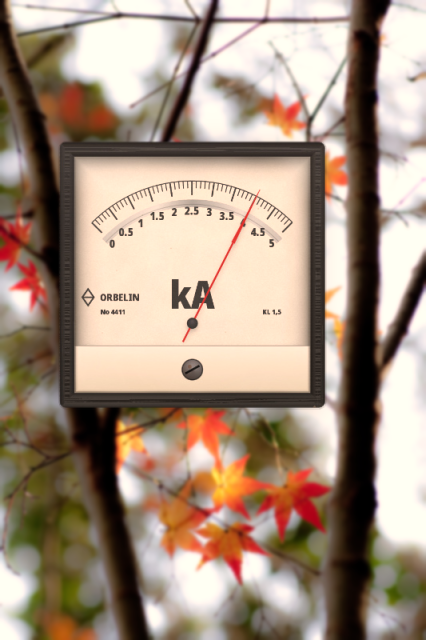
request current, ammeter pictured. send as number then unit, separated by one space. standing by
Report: 4 kA
